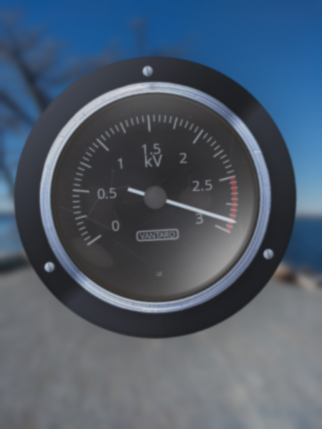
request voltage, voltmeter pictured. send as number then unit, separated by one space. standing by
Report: 2.9 kV
